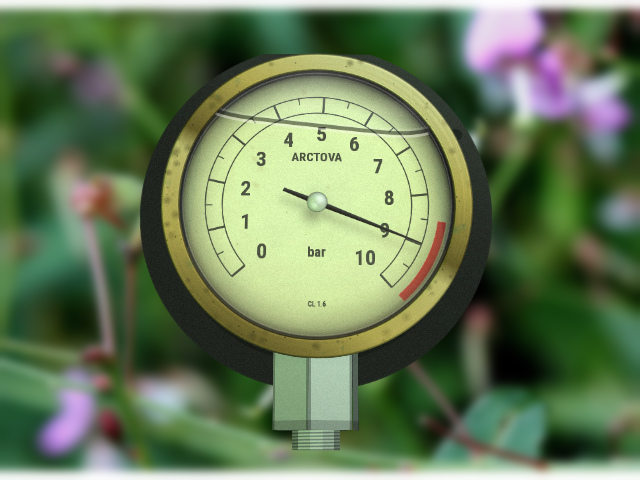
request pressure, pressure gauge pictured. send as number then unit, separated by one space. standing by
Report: 9 bar
